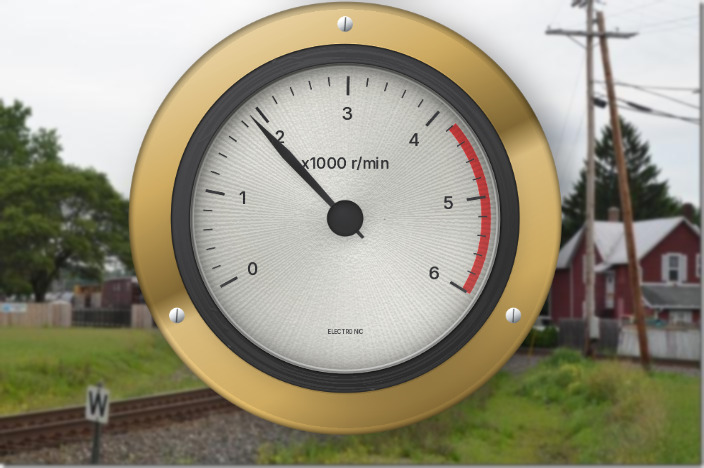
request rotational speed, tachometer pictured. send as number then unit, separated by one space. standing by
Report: 1900 rpm
